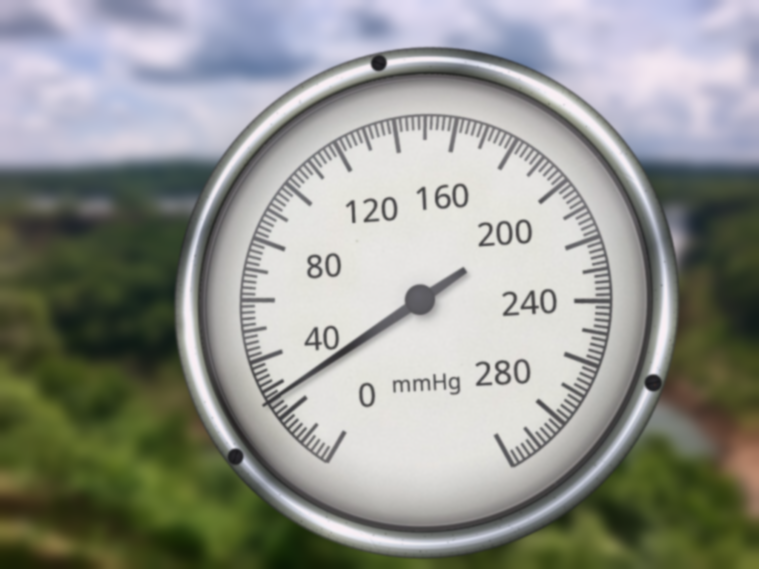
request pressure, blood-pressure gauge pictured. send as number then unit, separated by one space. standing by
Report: 26 mmHg
